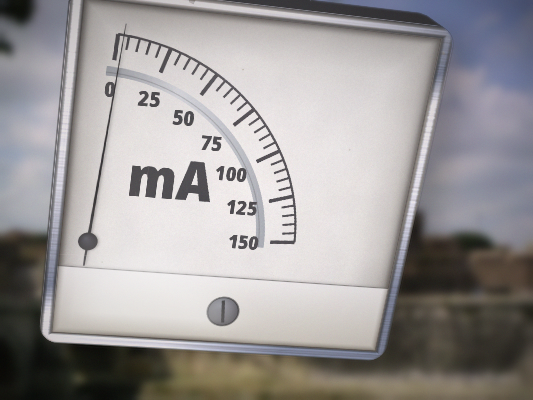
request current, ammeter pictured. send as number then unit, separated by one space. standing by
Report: 2.5 mA
